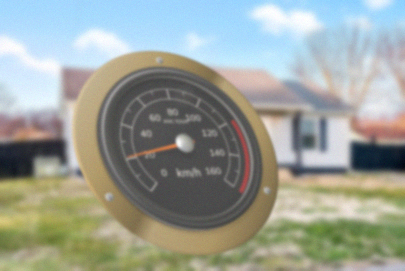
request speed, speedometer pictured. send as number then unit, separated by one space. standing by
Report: 20 km/h
